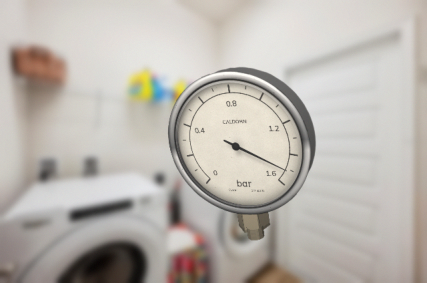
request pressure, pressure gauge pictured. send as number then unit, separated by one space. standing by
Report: 1.5 bar
